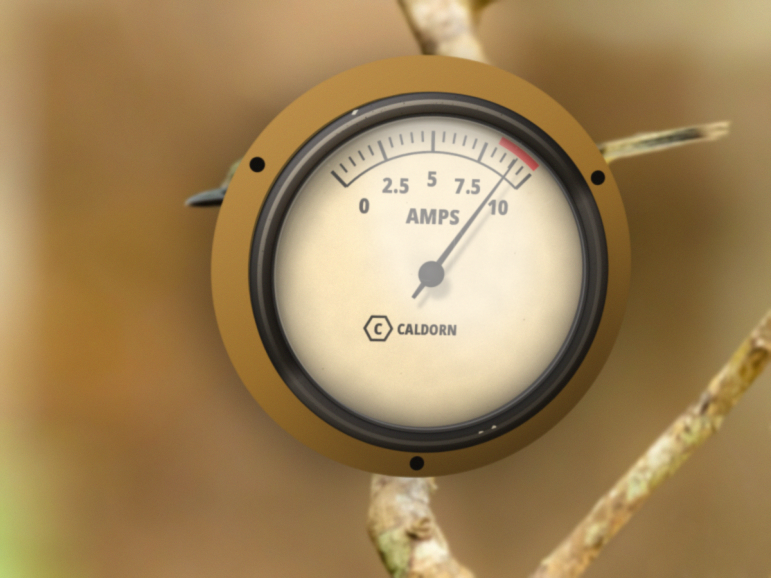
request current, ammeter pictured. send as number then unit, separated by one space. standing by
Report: 9 A
